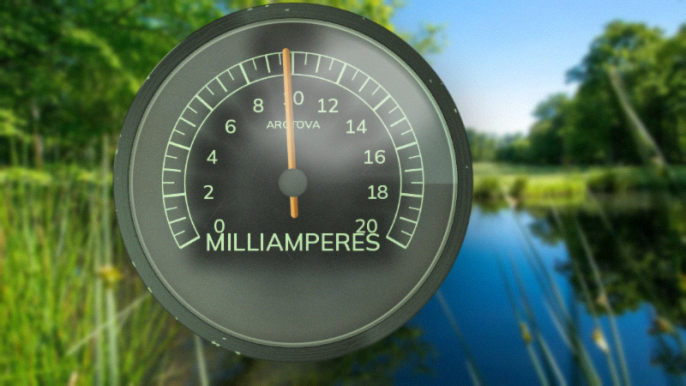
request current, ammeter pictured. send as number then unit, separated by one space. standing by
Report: 9.75 mA
